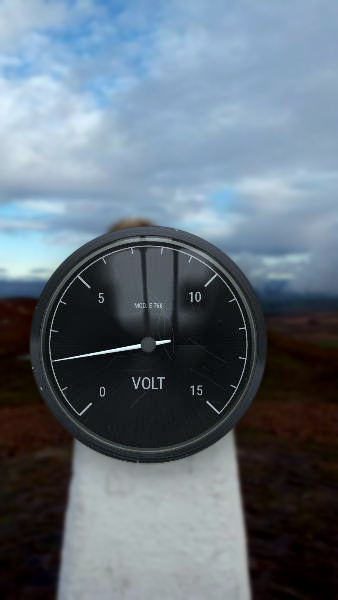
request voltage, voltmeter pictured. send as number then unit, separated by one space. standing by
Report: 2 V
